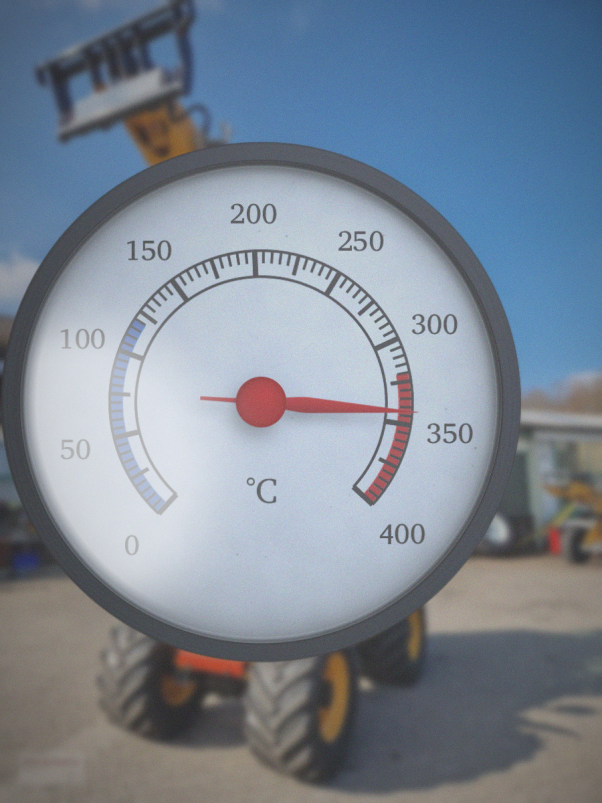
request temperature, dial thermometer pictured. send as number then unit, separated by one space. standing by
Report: 342.5 °C
